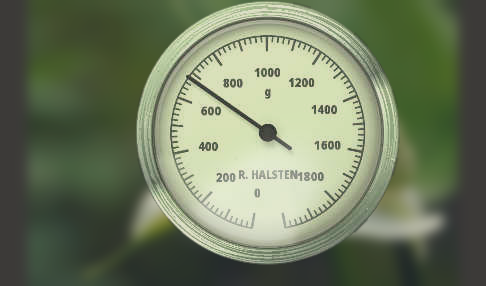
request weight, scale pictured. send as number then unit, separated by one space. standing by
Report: 680 g
